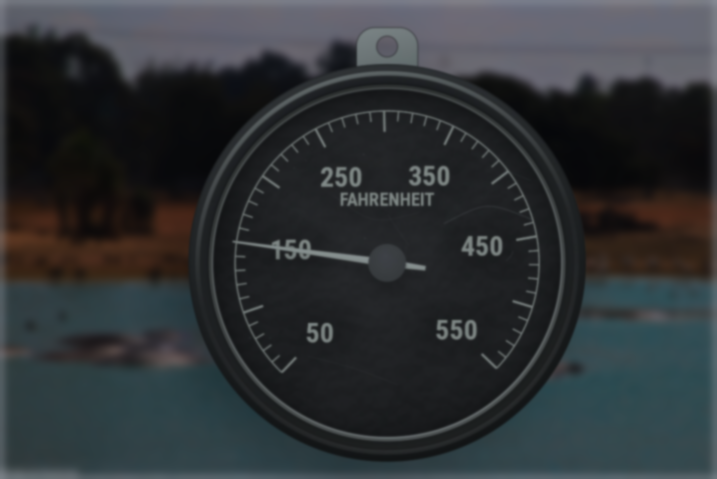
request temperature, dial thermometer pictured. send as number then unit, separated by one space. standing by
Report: 150 °F
